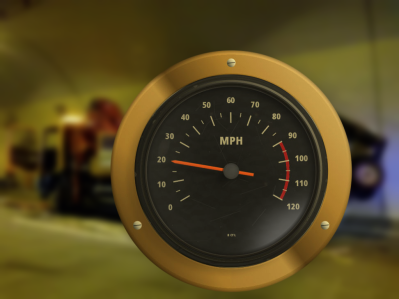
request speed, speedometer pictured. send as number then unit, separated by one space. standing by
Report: 20 mph
